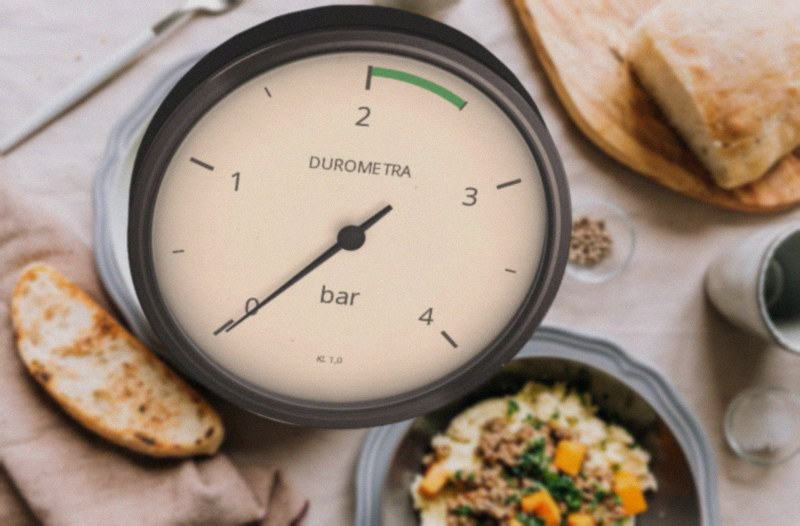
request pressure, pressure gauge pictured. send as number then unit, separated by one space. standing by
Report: 0 bar
